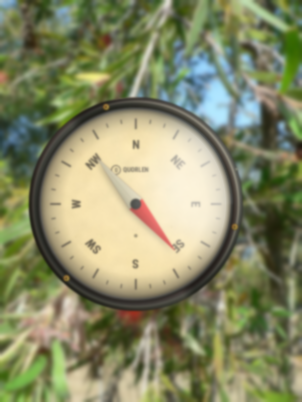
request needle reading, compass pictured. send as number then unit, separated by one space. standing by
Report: 140 °
